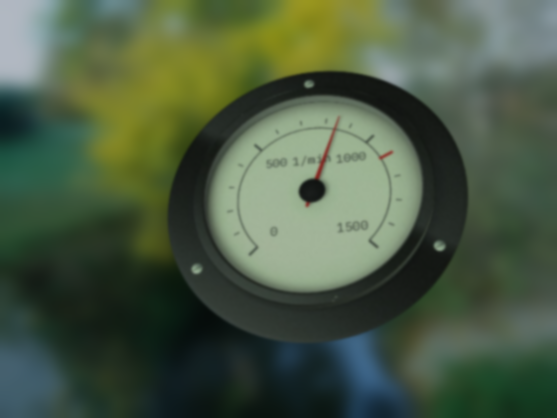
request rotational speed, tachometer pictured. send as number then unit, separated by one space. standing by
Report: 850 rpm
